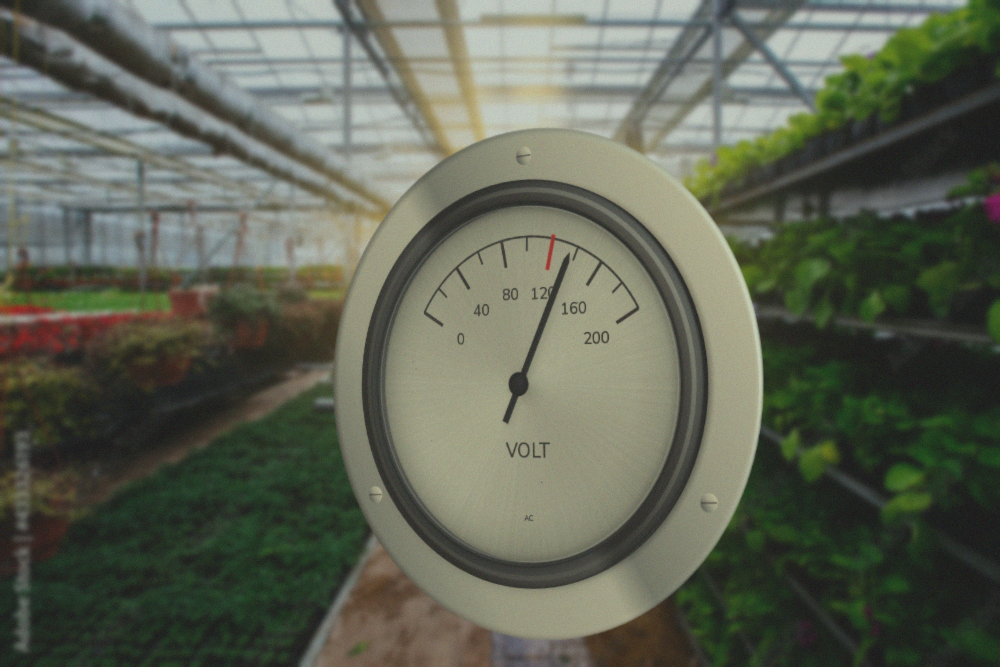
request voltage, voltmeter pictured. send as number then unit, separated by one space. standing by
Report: 140 V
